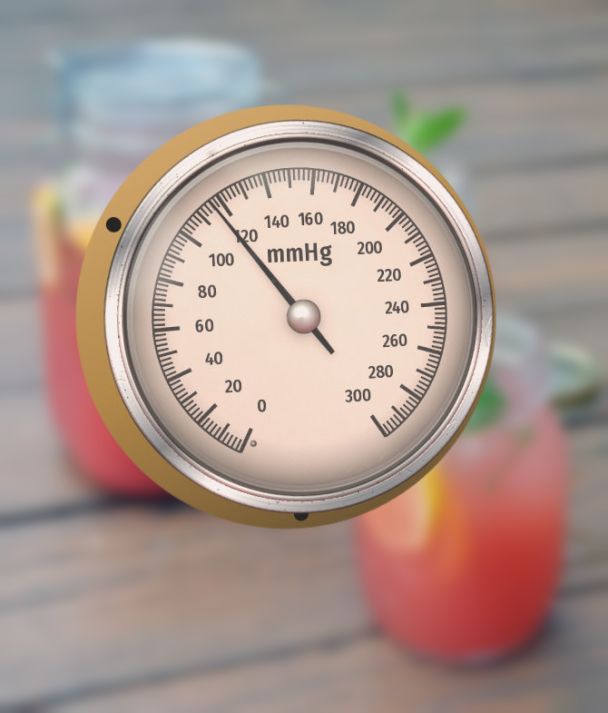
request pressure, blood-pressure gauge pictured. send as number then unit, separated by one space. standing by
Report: 116 mmHg
